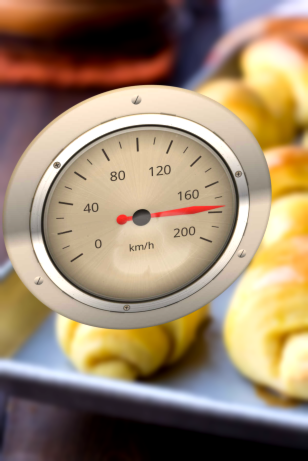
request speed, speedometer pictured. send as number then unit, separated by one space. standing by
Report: 175 km/h
